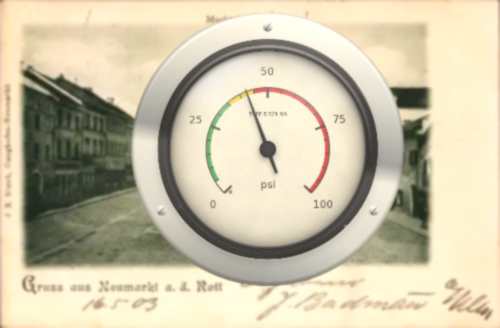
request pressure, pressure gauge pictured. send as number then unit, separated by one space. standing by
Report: 42.5 psi
